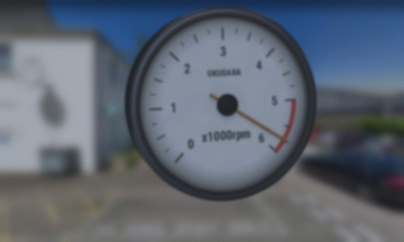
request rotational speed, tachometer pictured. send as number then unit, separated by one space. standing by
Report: 5750 rpm
